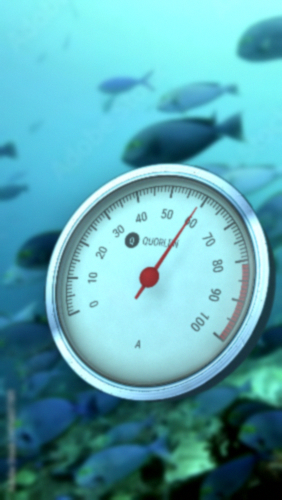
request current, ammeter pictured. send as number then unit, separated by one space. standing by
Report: 60 A
